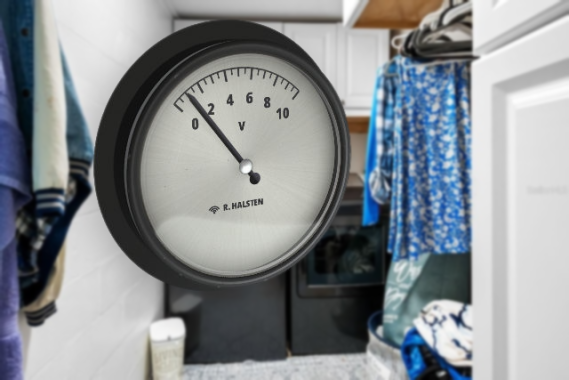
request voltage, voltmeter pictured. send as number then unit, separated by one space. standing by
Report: 1 V
